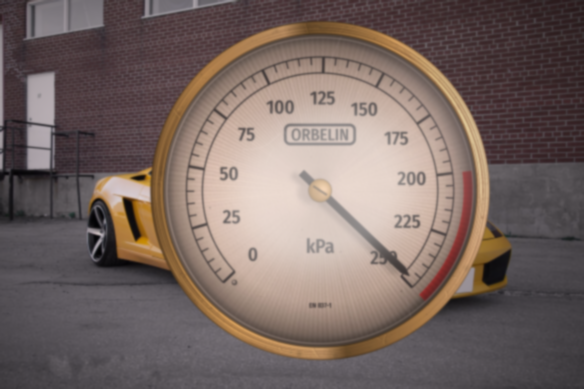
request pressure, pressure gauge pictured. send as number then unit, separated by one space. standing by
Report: 247.5 kPa
